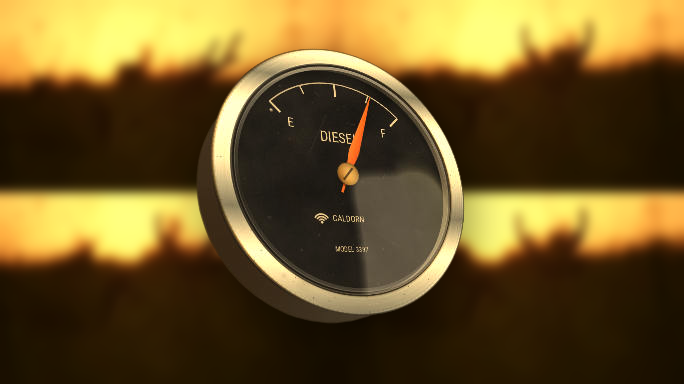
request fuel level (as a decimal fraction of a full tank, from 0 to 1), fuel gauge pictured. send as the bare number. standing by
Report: 0.75
